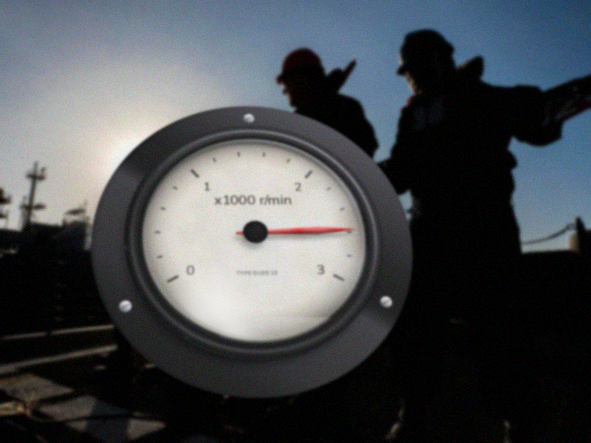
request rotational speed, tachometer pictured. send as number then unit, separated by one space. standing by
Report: 2600 rpm
